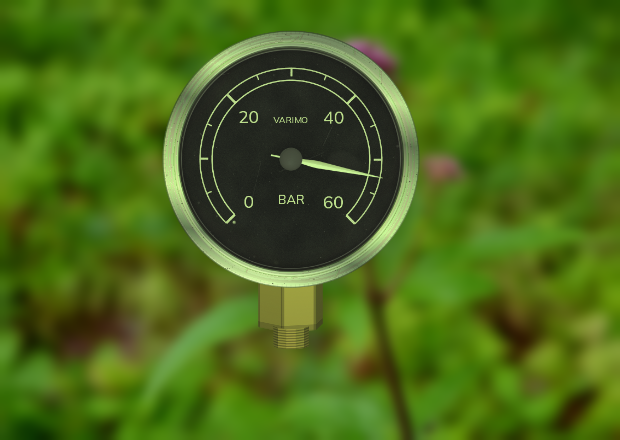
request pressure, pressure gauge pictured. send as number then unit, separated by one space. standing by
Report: 52.5 bar
